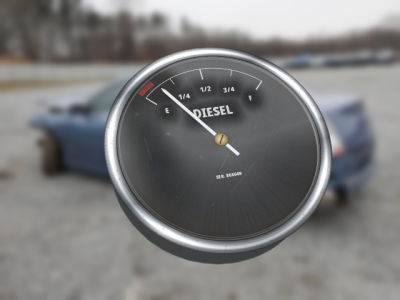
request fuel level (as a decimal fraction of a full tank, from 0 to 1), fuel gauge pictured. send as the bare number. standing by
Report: 0.125
